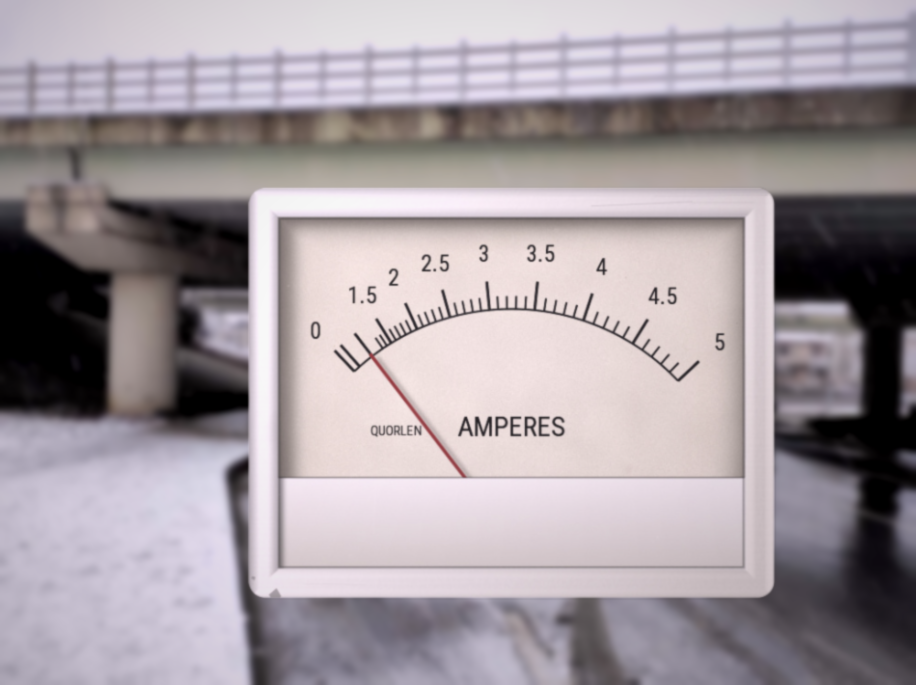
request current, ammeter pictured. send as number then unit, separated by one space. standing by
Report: 1 A
